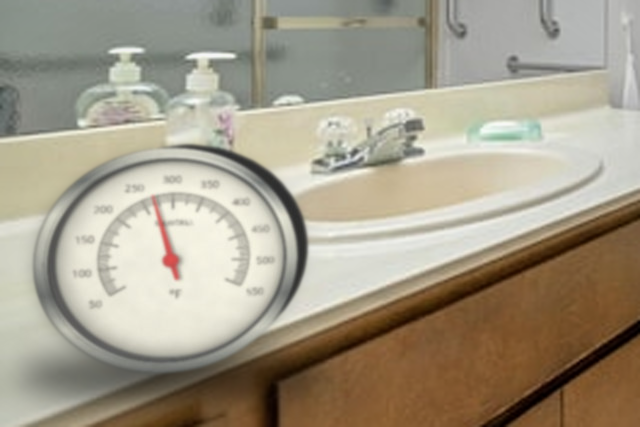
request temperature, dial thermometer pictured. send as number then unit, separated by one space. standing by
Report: 275 °F
